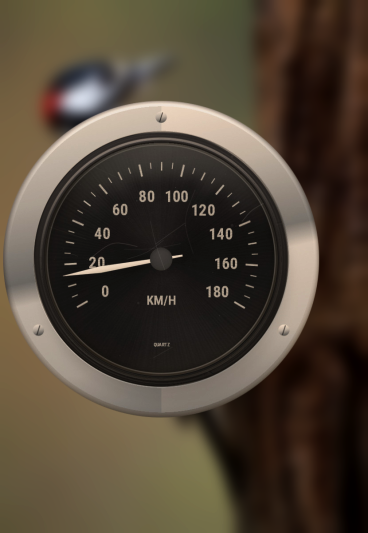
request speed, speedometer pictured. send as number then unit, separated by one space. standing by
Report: 15 km/h
